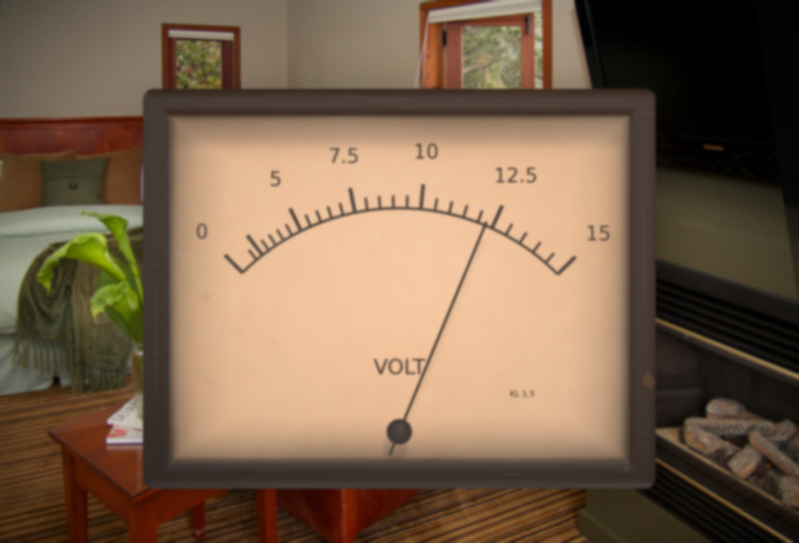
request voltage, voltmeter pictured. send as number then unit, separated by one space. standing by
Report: 12.25 V
